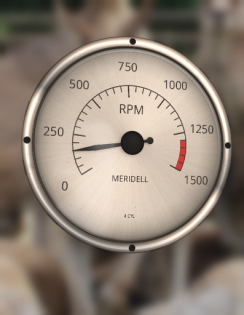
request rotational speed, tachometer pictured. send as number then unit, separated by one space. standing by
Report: 150 rpm
